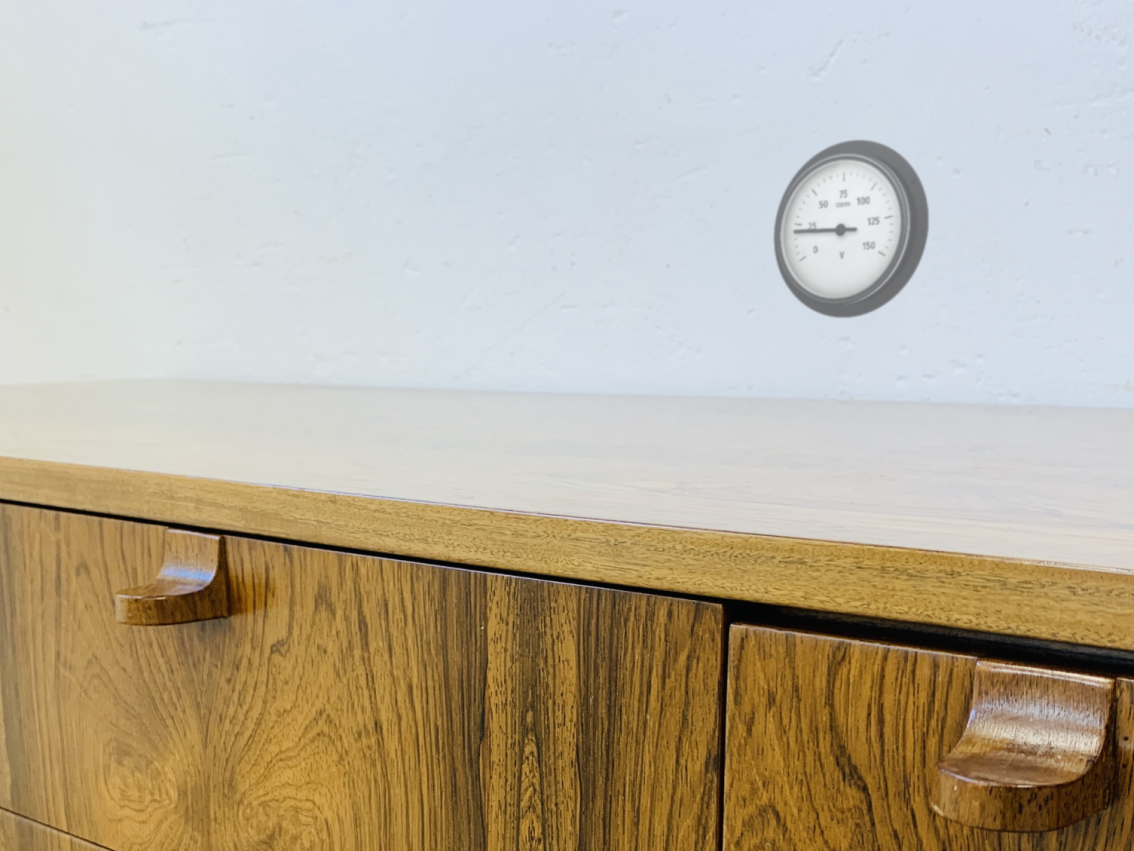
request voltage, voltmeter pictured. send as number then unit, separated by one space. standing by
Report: 20 V
